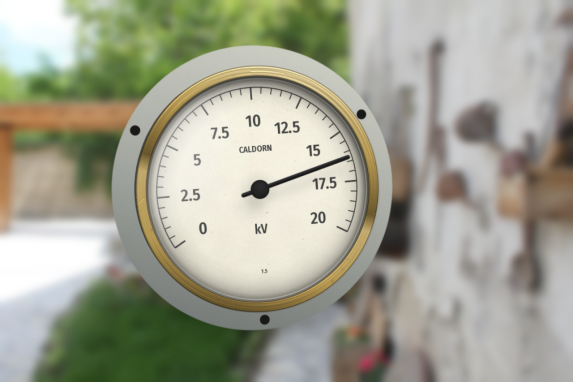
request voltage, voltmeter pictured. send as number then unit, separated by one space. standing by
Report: 16.25 kV
